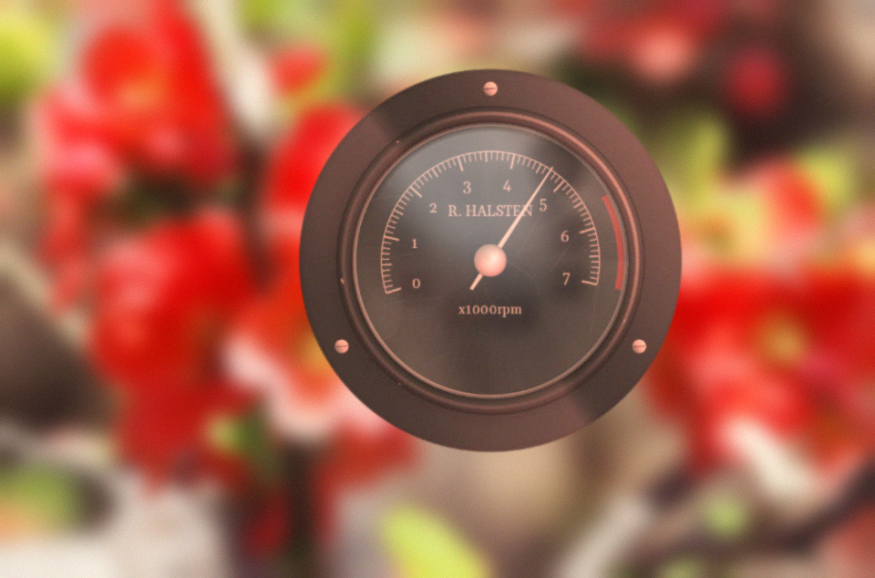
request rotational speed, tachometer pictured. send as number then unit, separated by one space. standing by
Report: 4700 rpm
